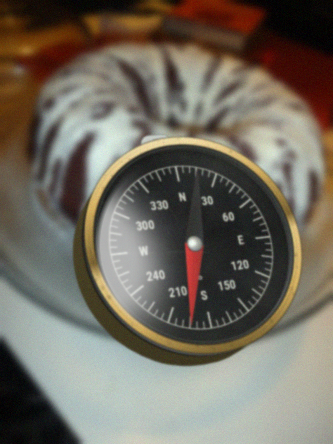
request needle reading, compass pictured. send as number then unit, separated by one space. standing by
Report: 195 °
